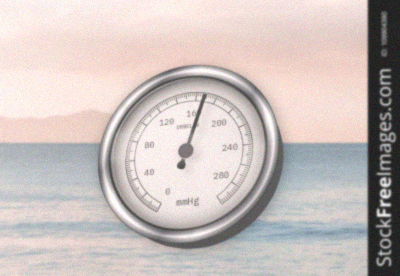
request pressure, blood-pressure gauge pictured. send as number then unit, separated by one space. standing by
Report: 170 mmHg
